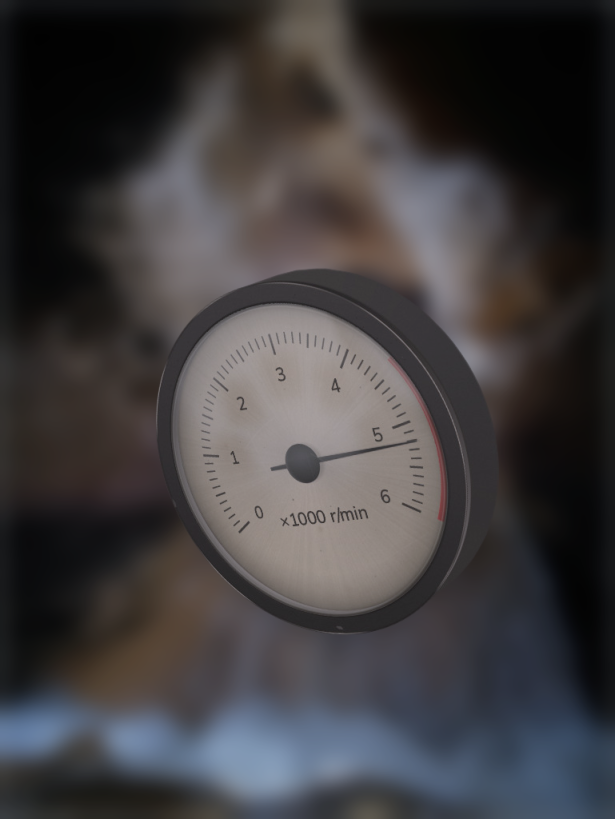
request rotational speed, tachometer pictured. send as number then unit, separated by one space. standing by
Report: 5200 rpm
